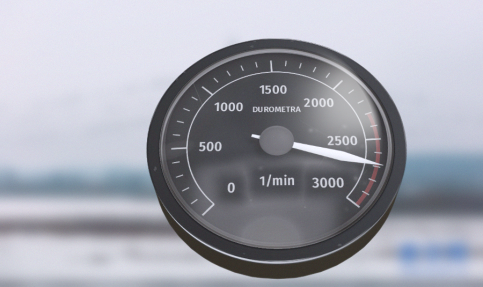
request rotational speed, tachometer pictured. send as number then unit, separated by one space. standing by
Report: 2700 rpm
